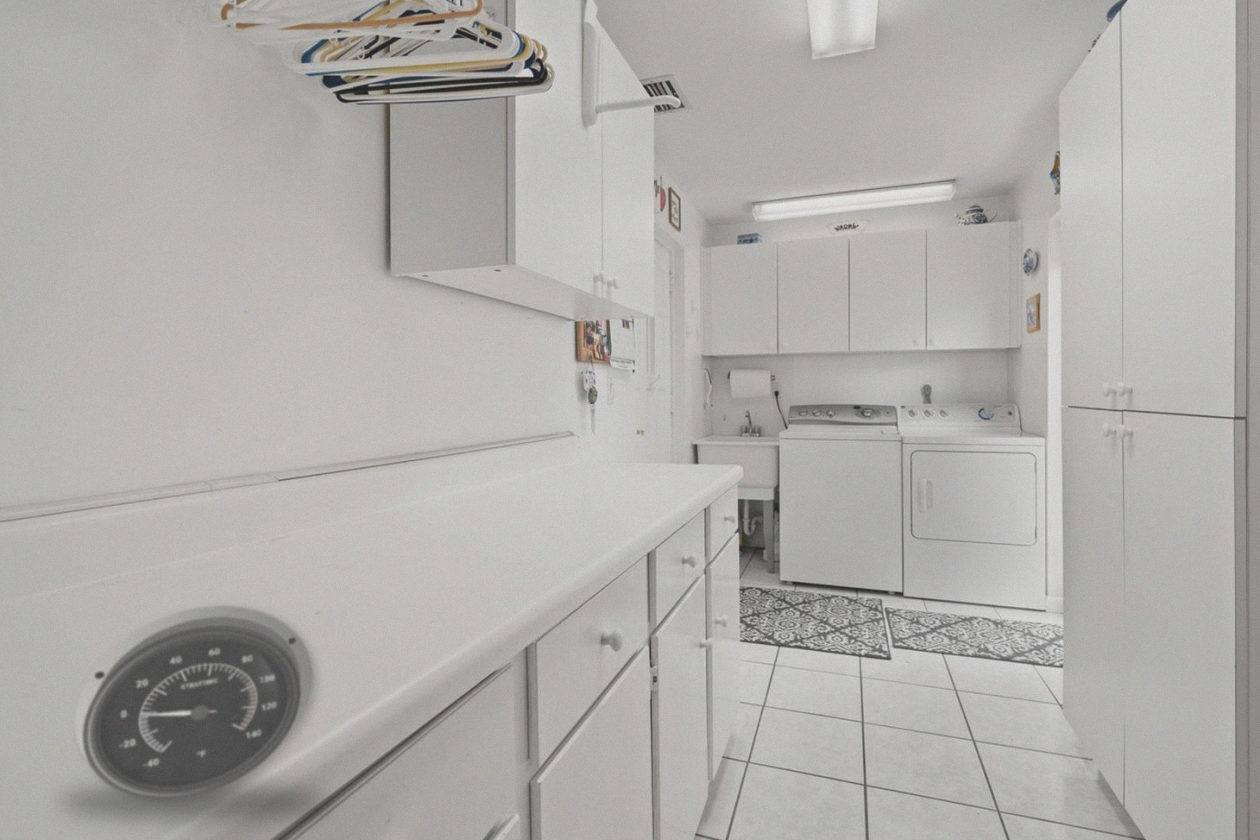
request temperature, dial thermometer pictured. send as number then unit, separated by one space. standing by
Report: 0 °F
